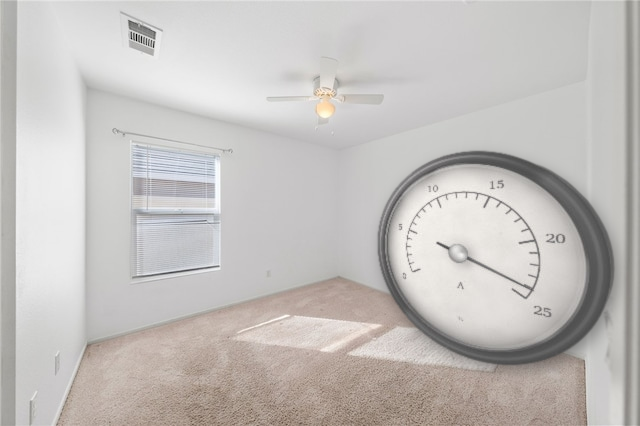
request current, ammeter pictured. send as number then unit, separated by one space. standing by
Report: 24 A
